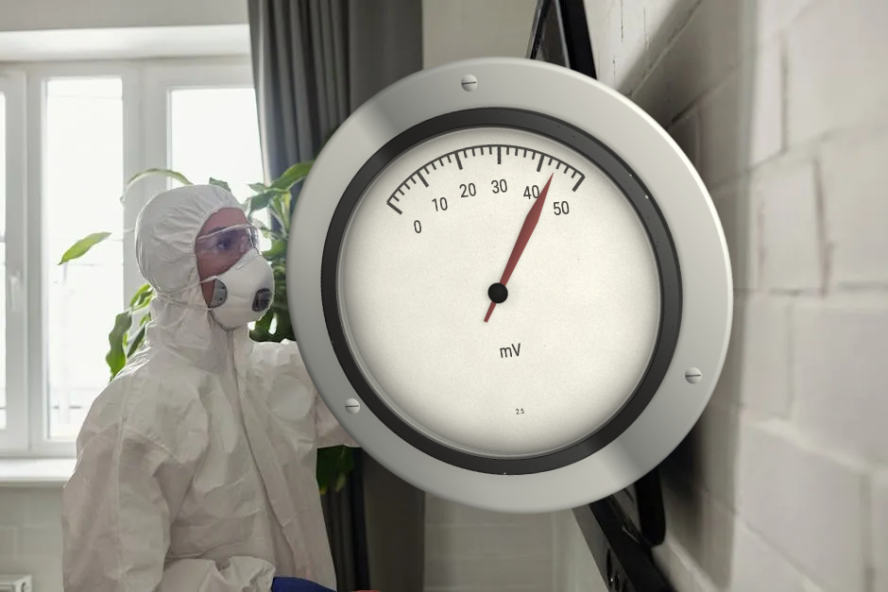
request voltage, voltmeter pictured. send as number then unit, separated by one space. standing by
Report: 44 mV
